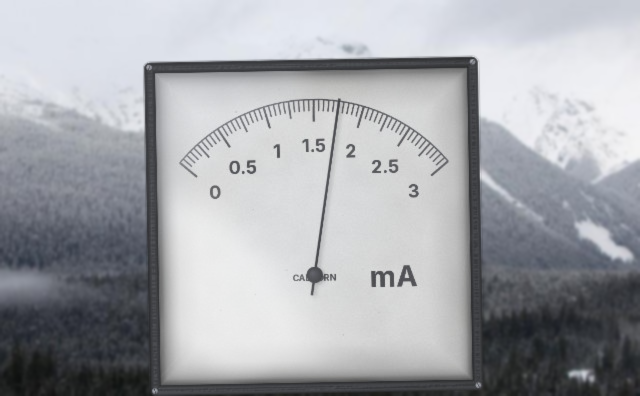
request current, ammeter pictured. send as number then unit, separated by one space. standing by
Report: 1.75 mA
